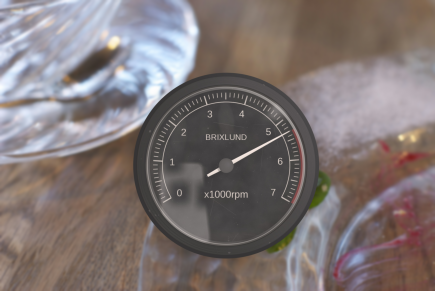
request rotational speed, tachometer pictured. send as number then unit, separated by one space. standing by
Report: 5300 rpm
